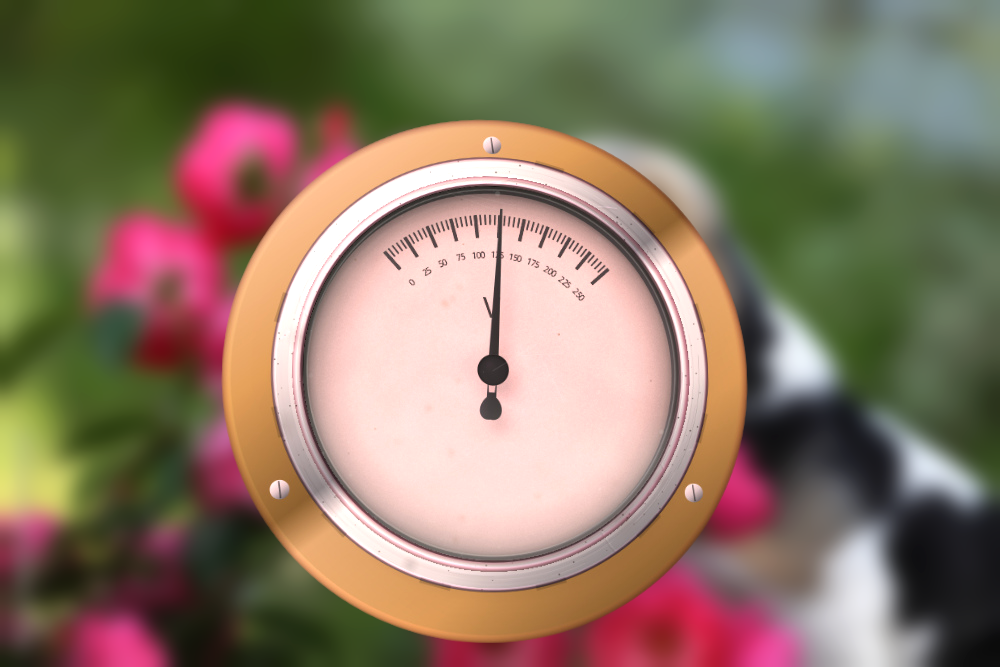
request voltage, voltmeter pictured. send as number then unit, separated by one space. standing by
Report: 125 V
